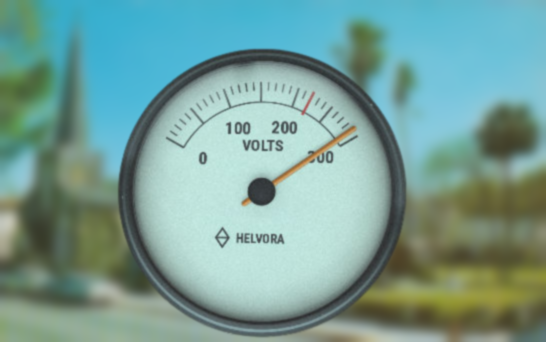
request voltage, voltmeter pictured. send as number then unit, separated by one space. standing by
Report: 290 V
